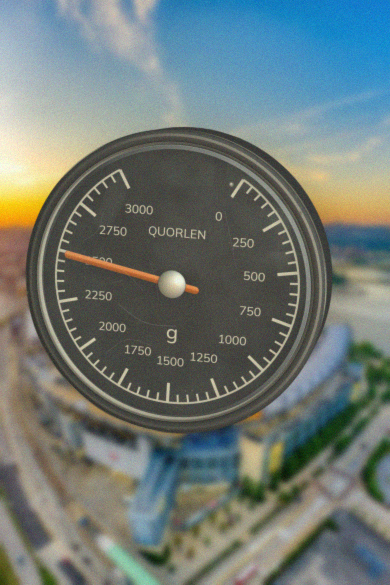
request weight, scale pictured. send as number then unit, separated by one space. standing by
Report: 2500 g
